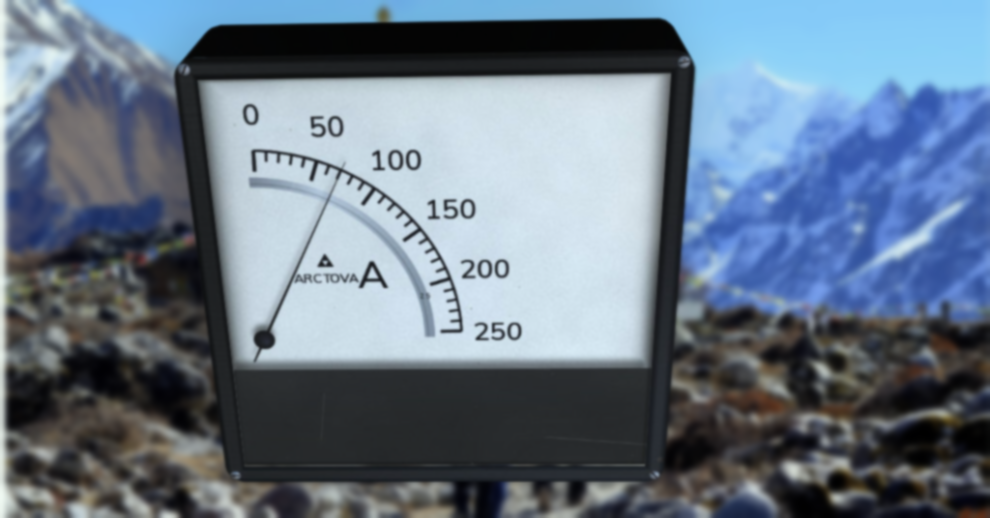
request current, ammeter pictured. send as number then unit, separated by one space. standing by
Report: 70 A
